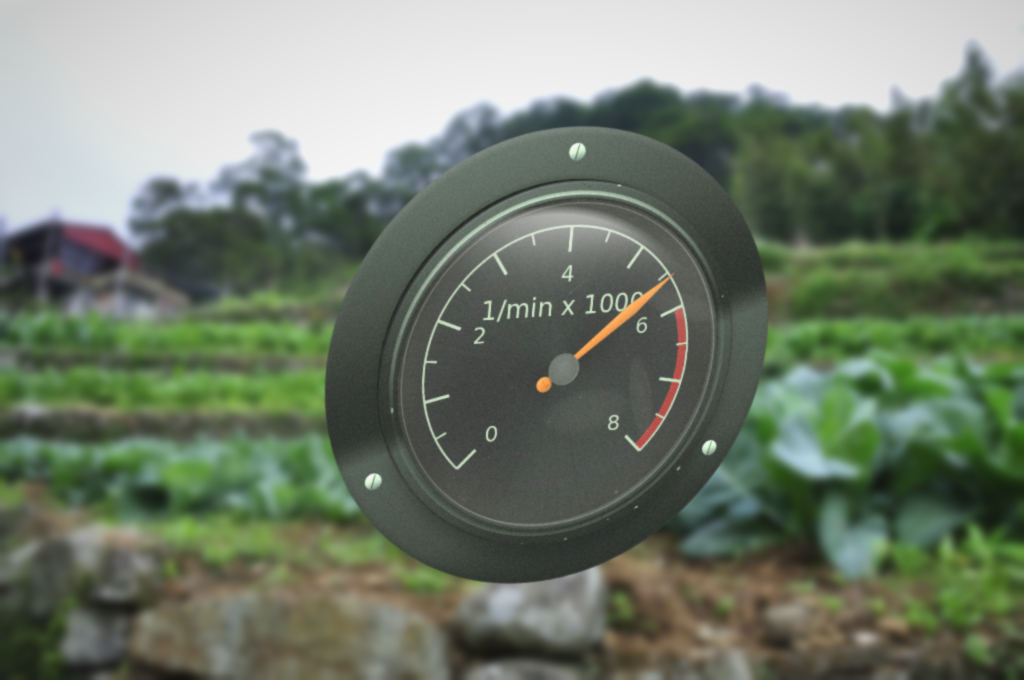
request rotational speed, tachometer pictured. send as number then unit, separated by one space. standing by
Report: 5500 rpm
